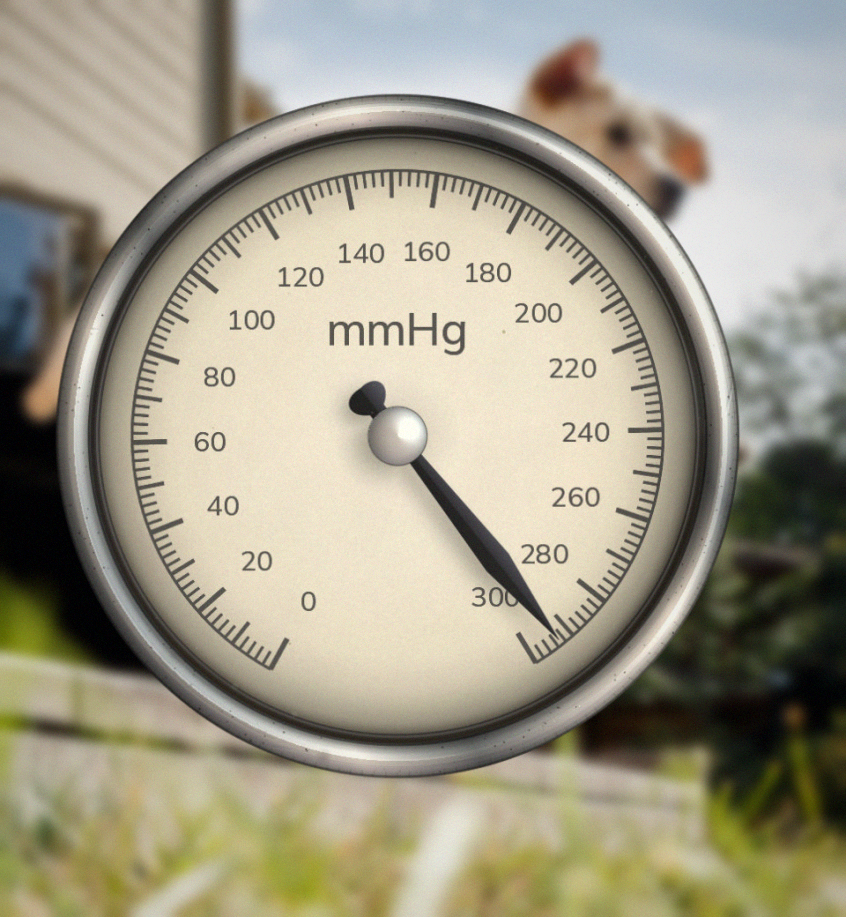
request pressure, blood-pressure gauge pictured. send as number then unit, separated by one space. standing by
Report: 293 mmHg
